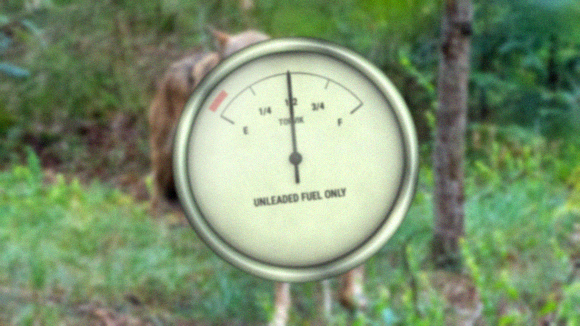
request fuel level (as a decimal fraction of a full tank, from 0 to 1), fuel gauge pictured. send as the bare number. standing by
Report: 0.5
